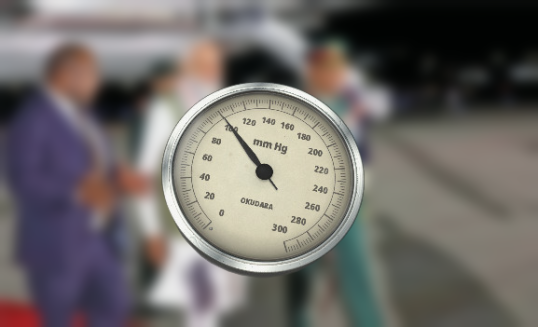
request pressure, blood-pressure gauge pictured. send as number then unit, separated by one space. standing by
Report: 100 mmHg
